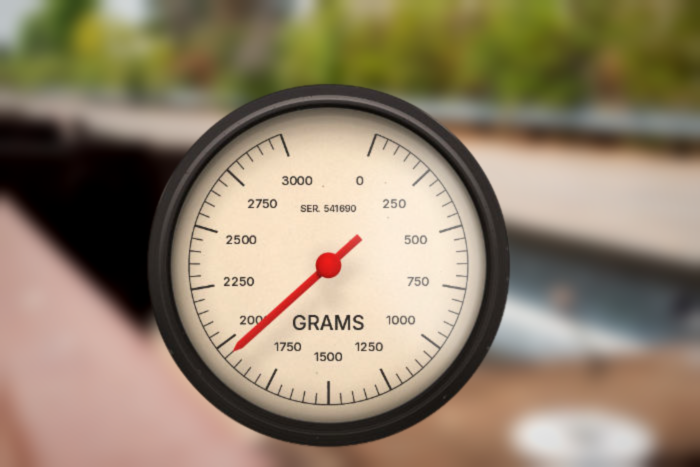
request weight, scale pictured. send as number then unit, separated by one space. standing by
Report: 1950 g
